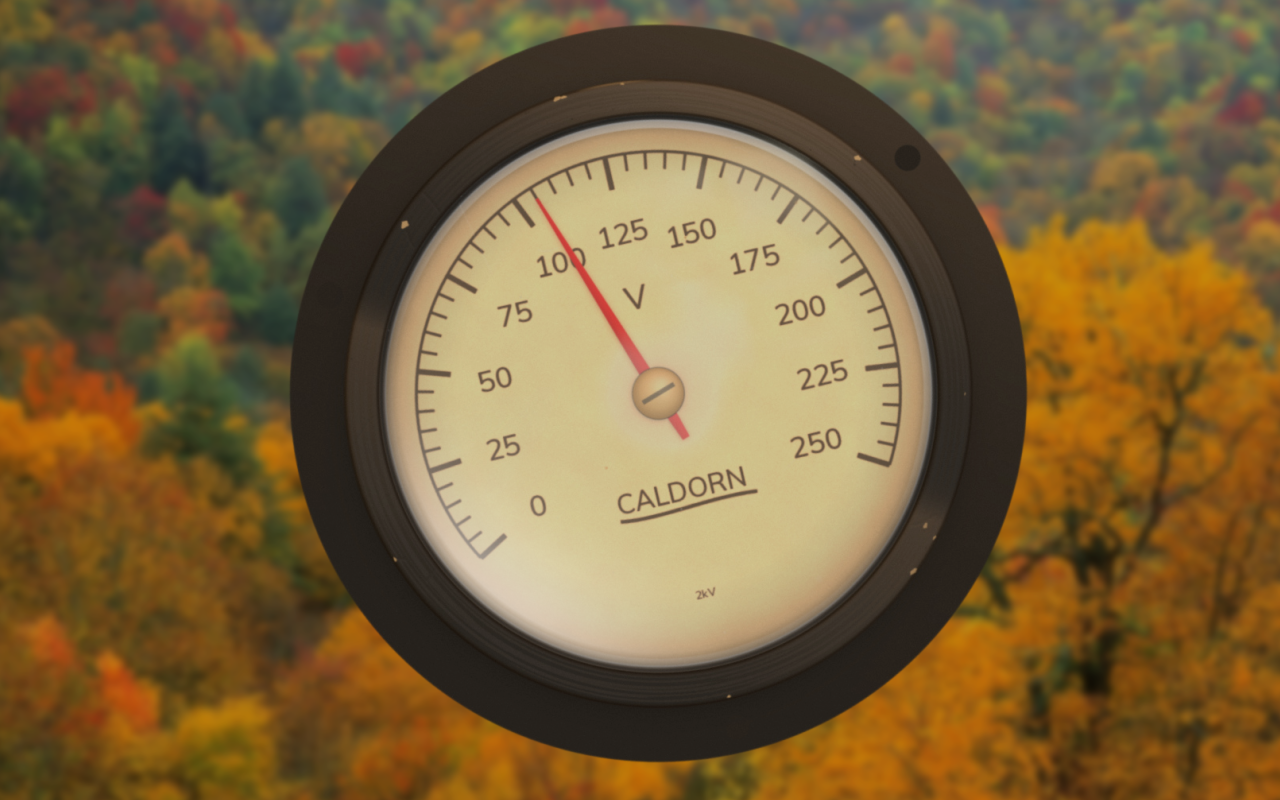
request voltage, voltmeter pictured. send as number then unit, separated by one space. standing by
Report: 105 V
